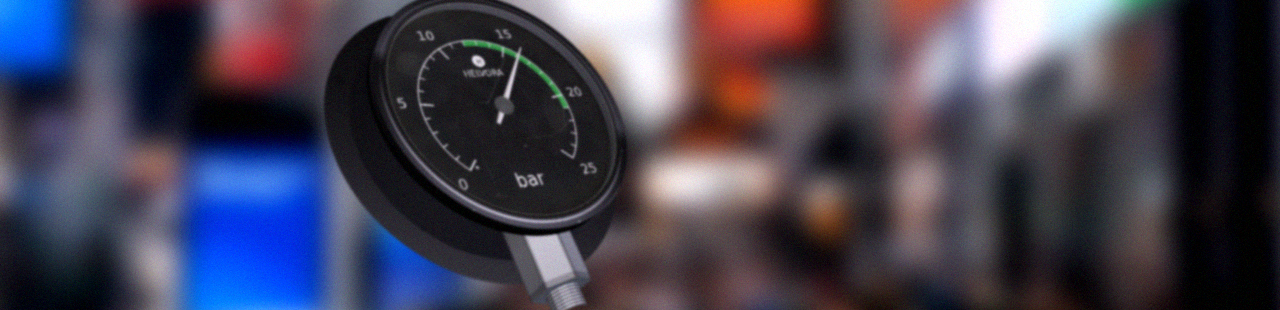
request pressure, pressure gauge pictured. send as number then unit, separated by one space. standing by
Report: 16 bar
